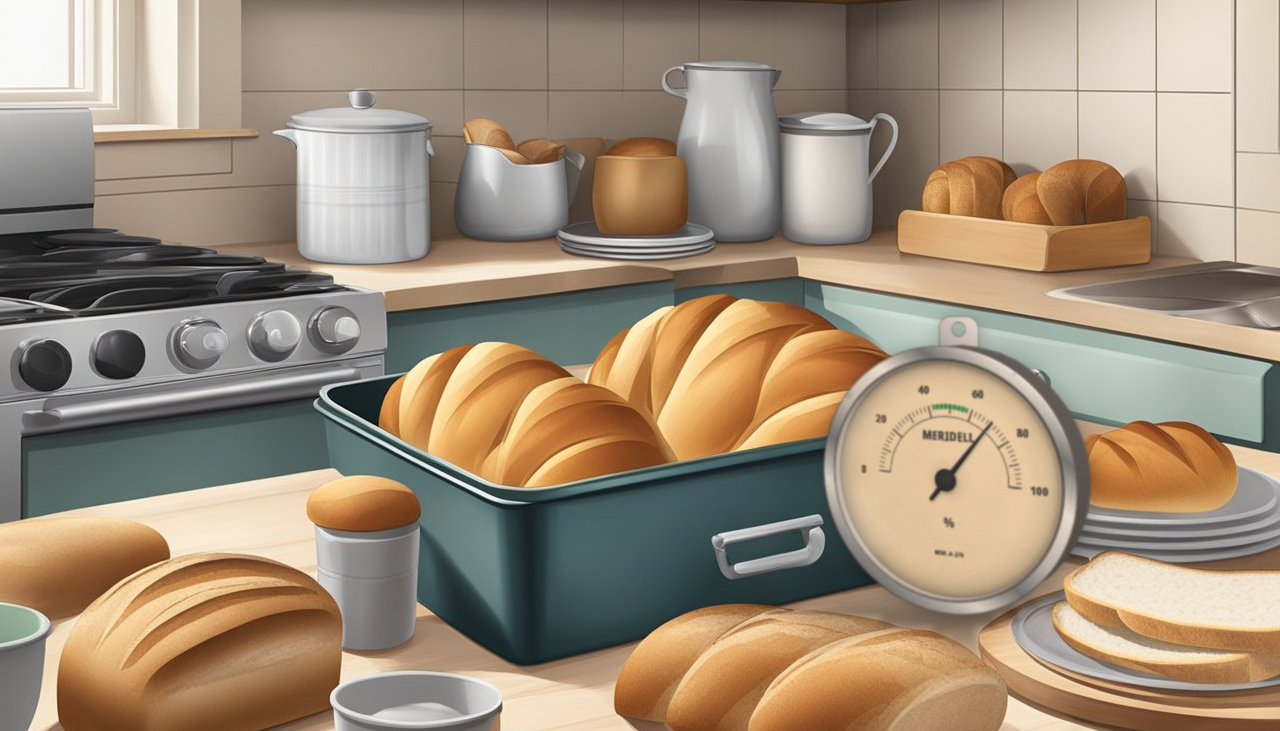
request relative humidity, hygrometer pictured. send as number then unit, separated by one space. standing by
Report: 70 %
